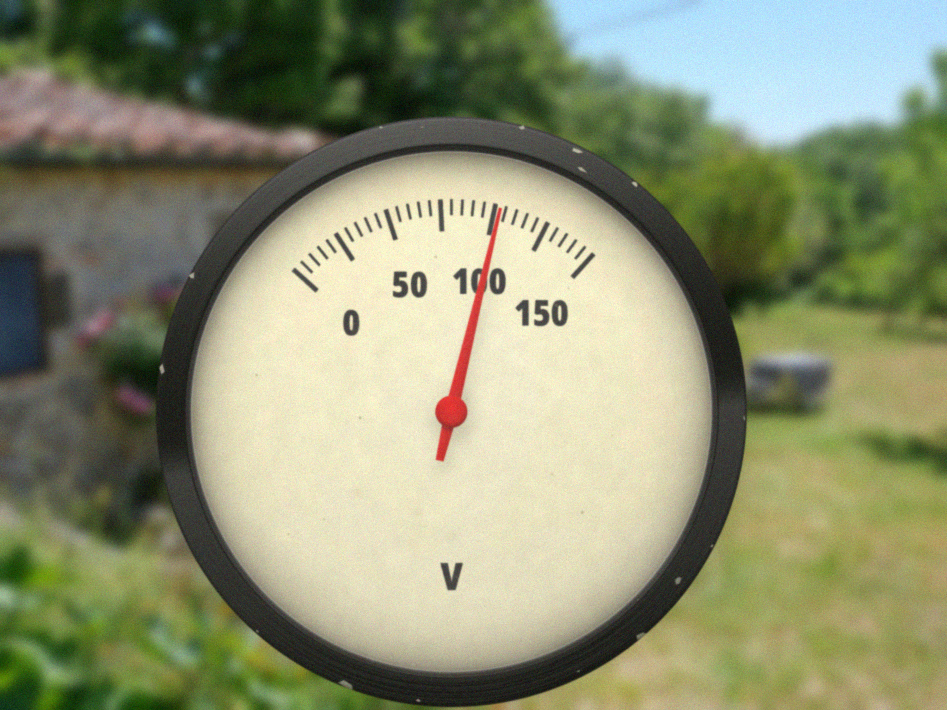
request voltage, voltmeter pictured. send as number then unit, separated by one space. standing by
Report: 102.5 V
